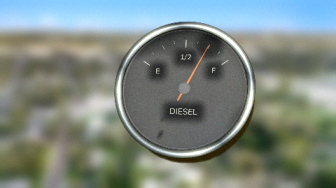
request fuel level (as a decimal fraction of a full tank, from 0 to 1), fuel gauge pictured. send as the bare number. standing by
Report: 0.75
